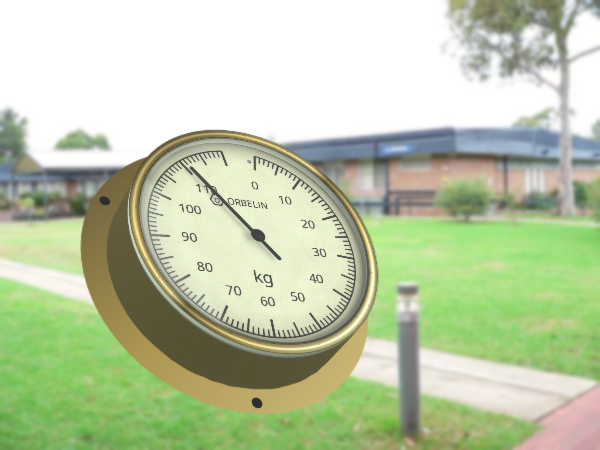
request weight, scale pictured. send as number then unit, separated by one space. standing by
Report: 110 kg
